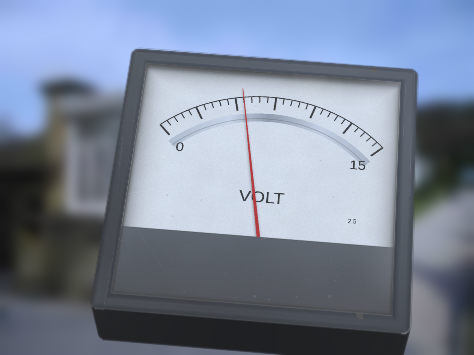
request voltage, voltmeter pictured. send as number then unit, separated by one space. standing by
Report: 5.5 V
